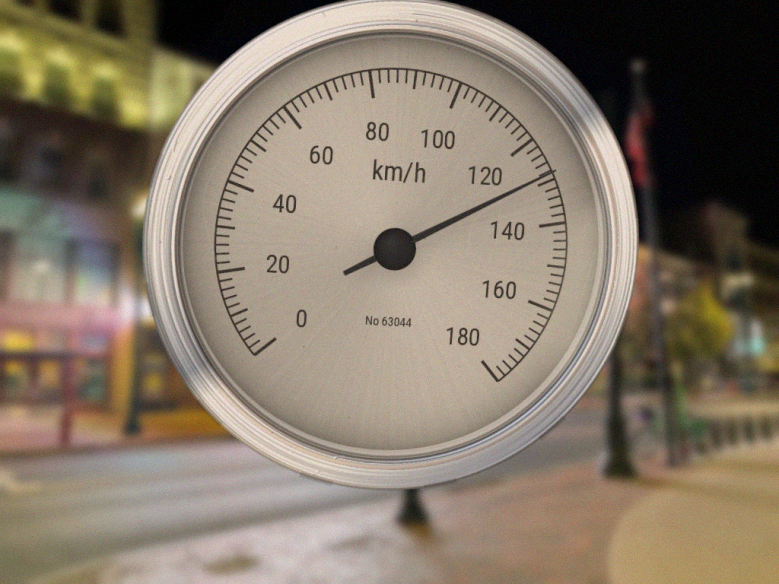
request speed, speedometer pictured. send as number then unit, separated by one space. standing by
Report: 128 km/h
